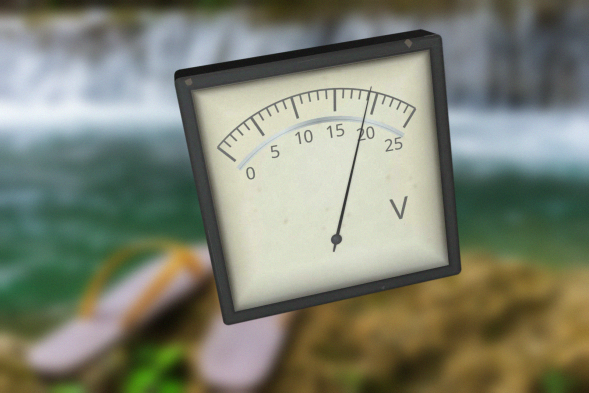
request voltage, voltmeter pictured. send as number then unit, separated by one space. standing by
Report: 19 V
